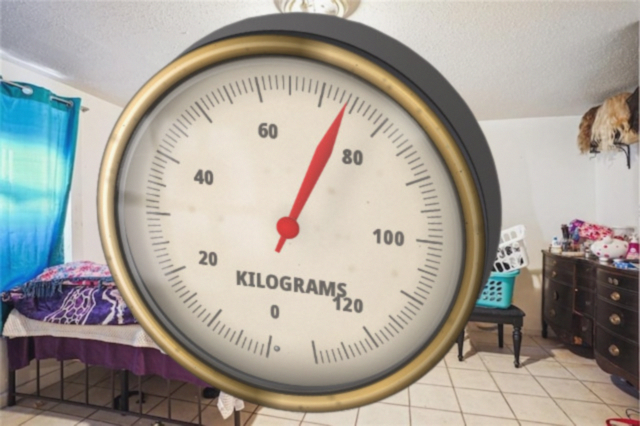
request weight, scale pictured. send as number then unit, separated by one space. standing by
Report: 74 kg
